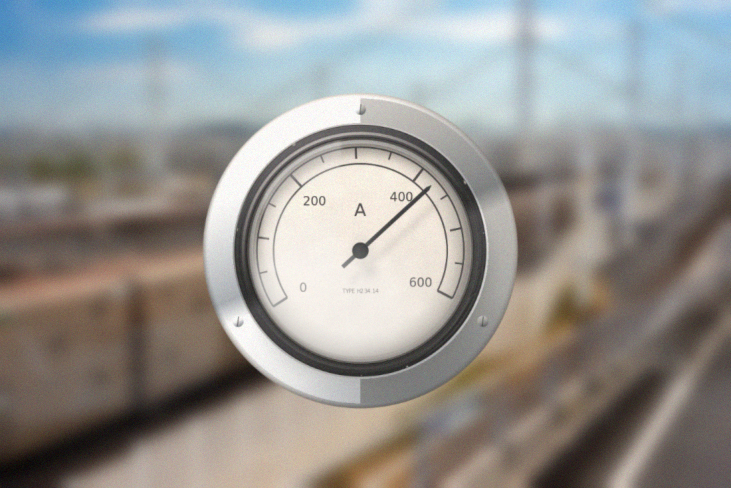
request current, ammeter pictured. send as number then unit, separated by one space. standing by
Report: 425 A
